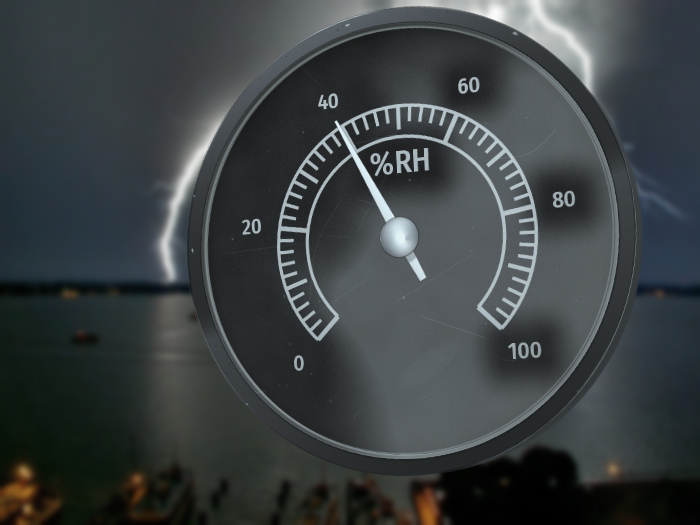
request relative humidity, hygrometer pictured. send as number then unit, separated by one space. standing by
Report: 40 %
